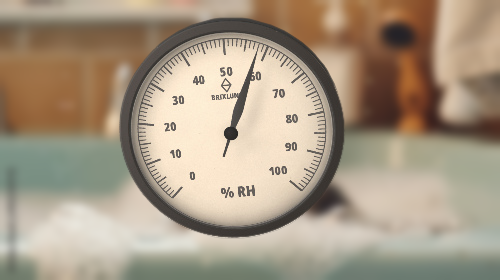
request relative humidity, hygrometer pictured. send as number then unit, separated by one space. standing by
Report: 58 %
